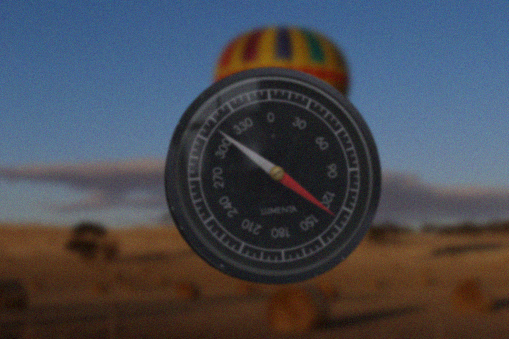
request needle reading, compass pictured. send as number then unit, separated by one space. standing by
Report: 130 °
